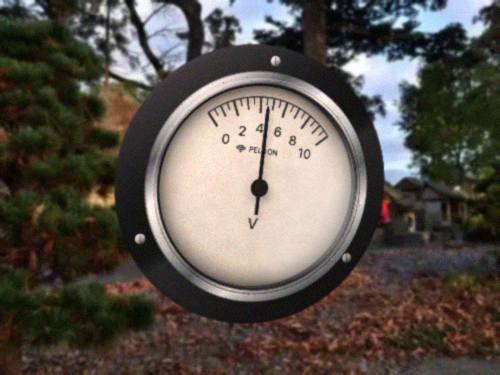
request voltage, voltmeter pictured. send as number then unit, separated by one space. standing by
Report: 4.5 V
